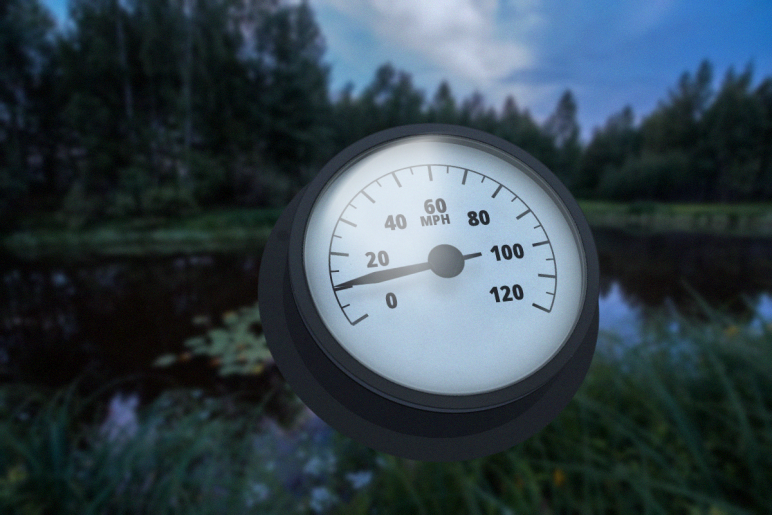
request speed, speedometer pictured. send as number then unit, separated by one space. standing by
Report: 10 mph
